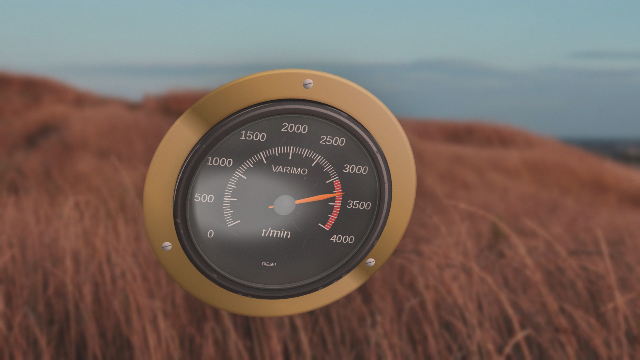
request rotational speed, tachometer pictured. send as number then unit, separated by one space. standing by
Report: 3250 rpm
